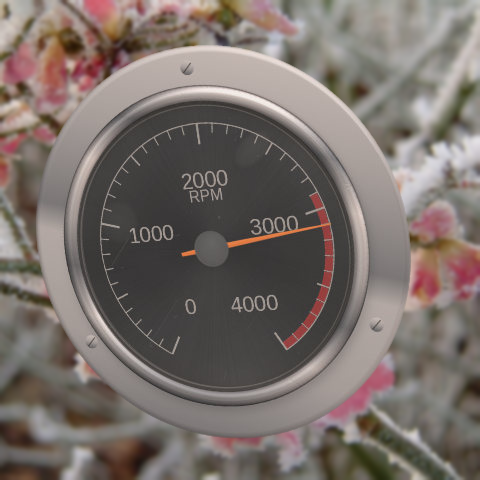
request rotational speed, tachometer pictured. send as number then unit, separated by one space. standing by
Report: 3100 rpm
